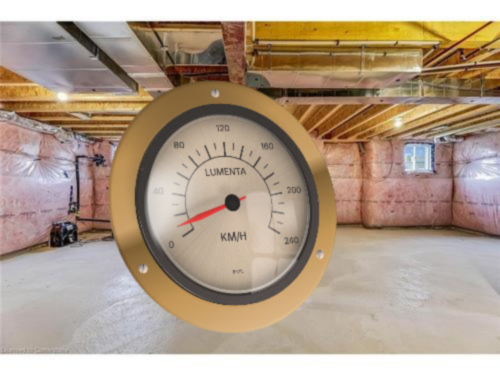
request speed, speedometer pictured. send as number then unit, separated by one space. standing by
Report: 10 km/h
